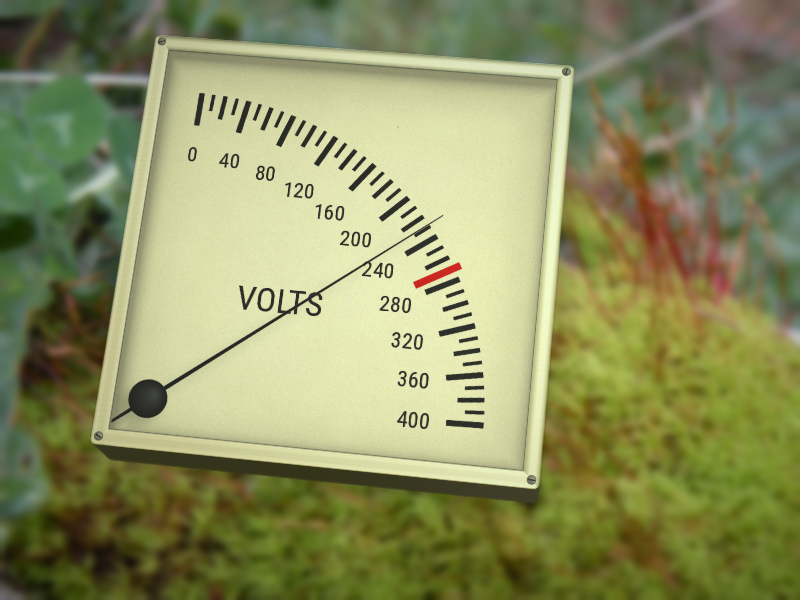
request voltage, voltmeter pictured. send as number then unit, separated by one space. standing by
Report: 230 V
